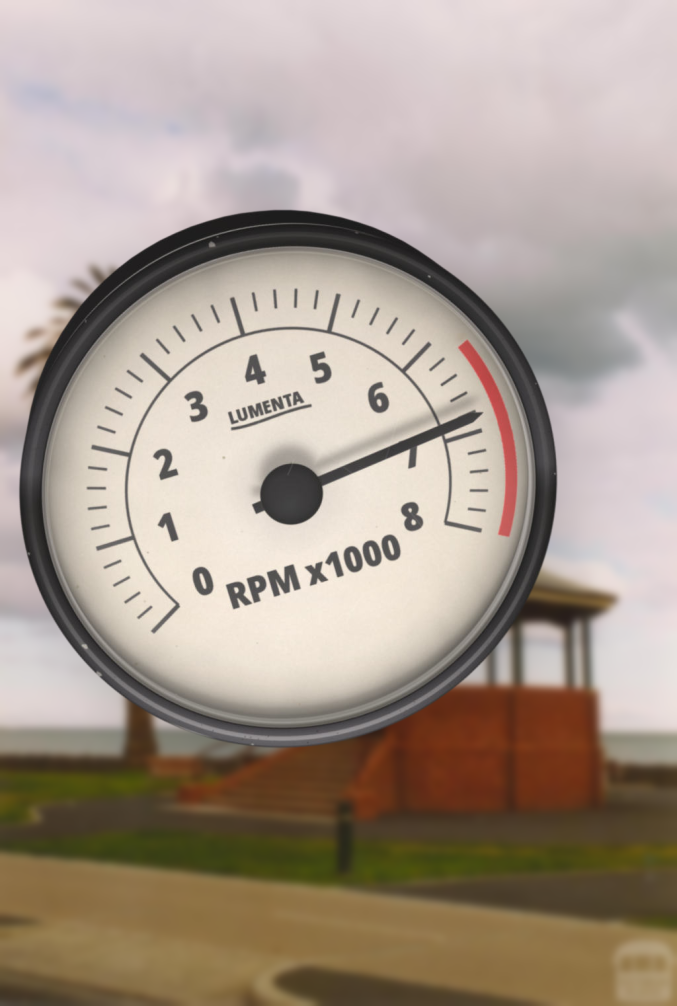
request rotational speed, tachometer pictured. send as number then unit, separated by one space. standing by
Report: 6800 rpm
